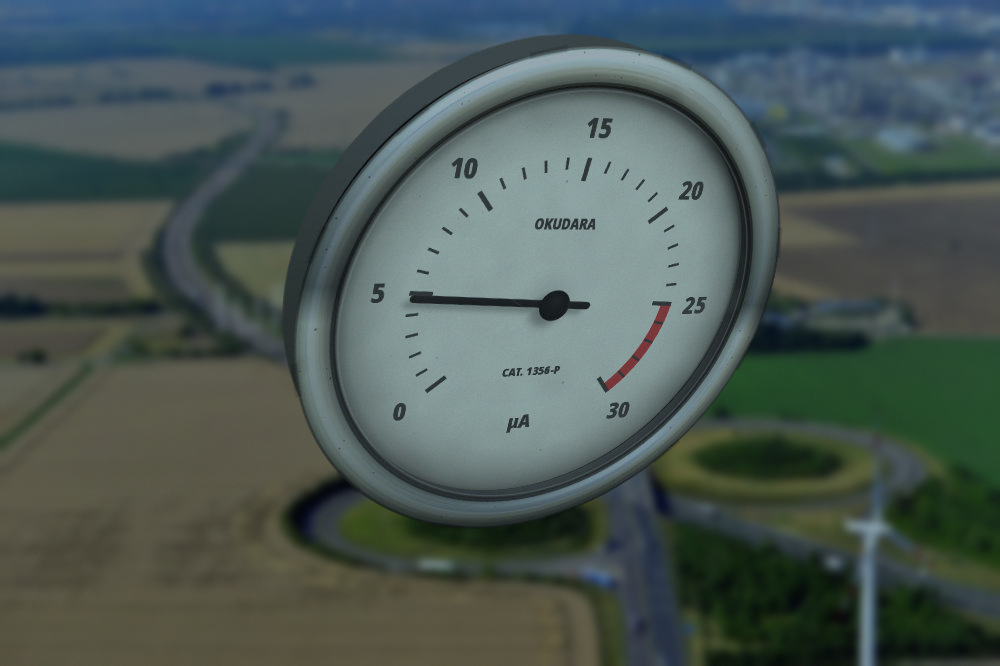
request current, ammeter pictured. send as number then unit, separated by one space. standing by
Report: 5 µA
